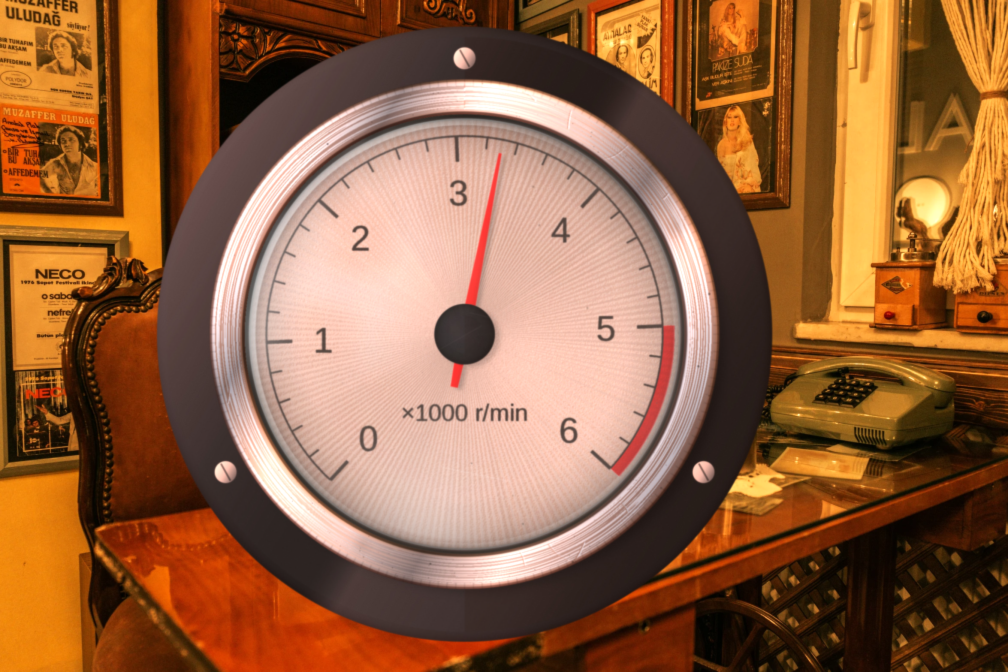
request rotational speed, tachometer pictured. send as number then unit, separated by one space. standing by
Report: 3300 rpm
